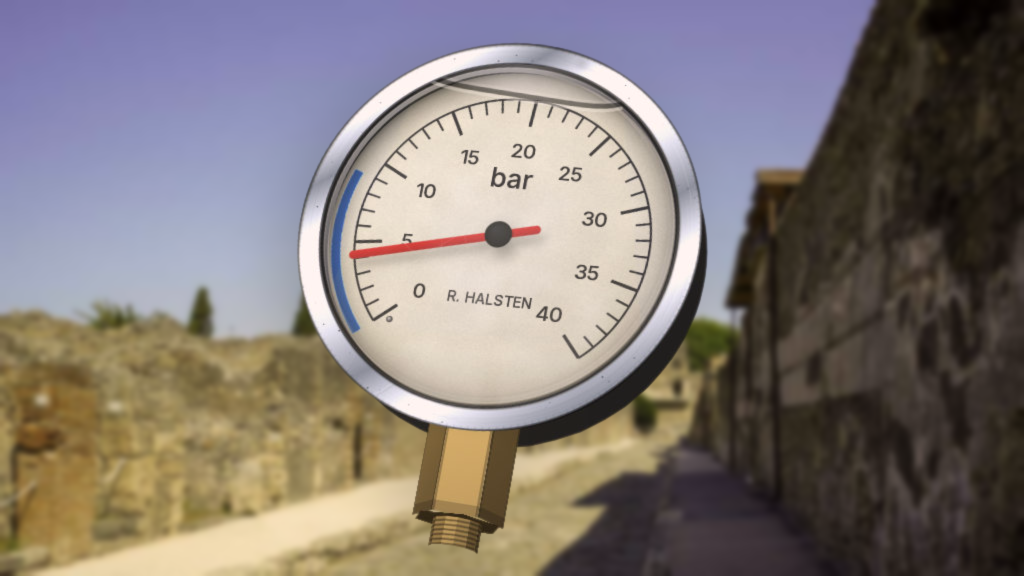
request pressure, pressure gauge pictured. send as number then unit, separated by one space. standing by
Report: 4 bar
